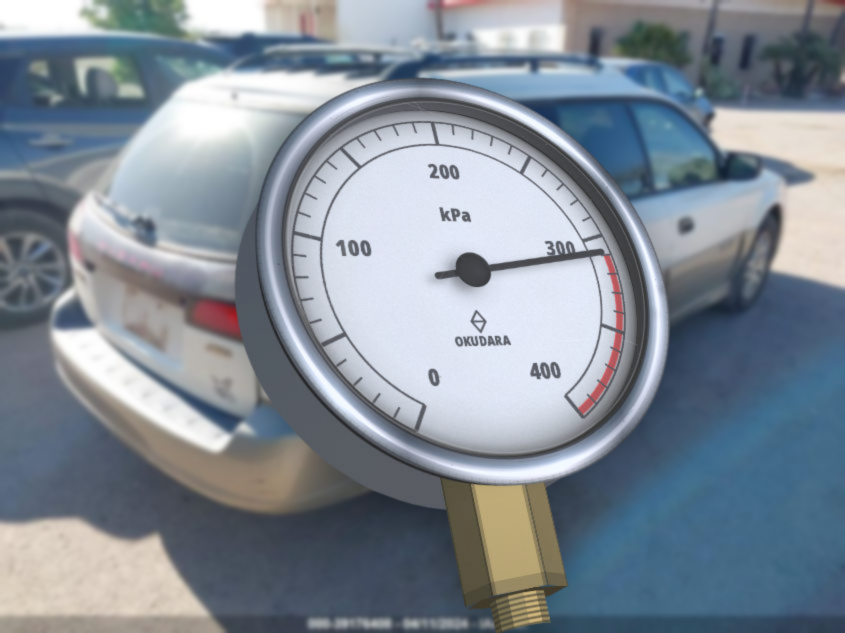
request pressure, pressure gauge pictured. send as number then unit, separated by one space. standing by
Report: 310 kPa
